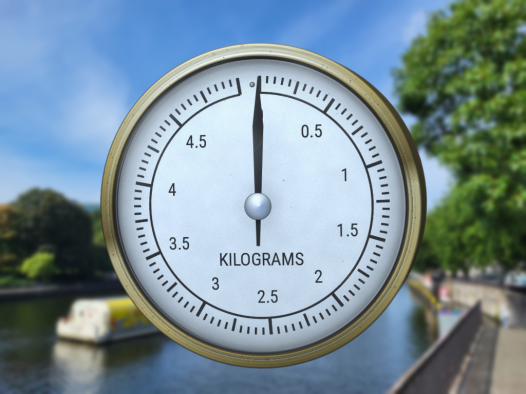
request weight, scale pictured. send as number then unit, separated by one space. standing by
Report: 0 kg
